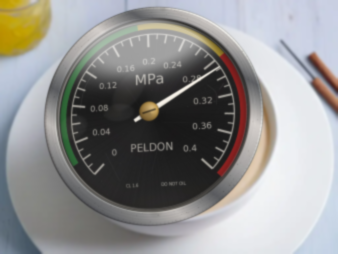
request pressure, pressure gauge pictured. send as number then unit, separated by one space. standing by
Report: 0.29 MPa
